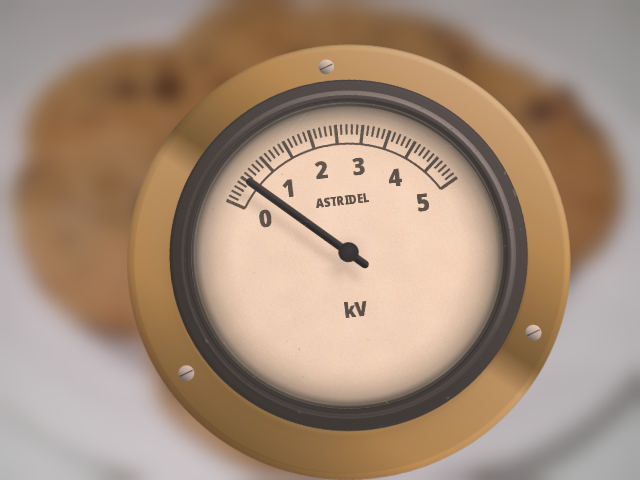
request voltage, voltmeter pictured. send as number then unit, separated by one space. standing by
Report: 0.5 kV
